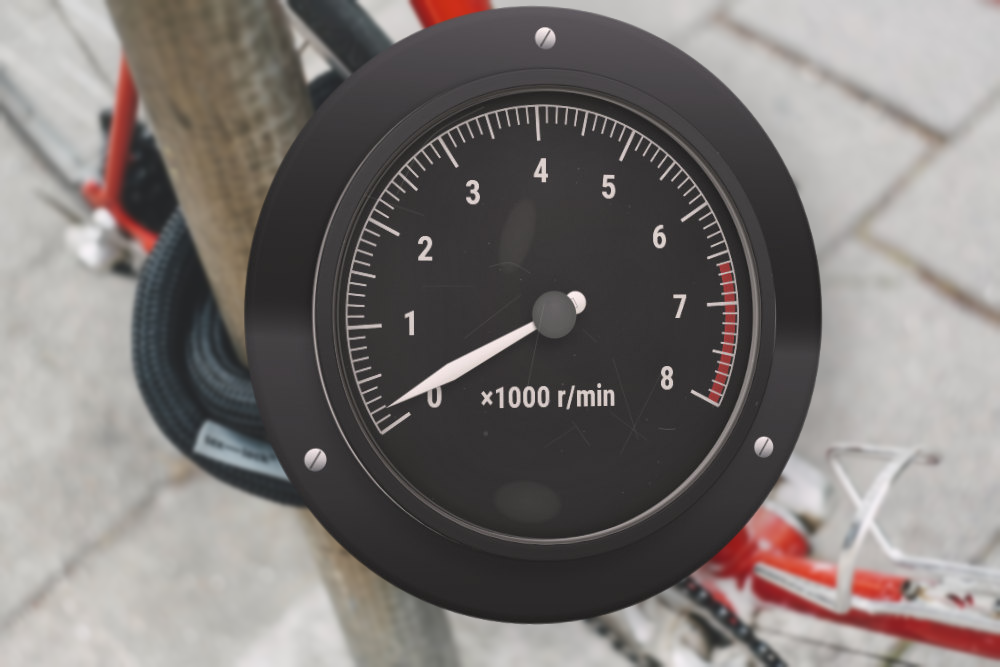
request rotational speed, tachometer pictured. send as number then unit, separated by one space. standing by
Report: 200 rpm
